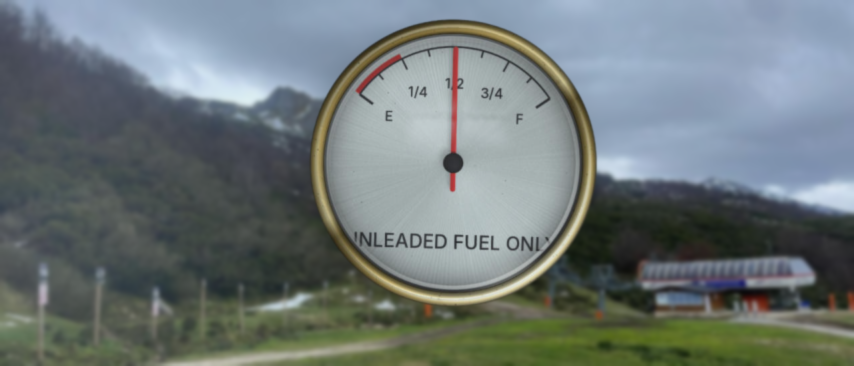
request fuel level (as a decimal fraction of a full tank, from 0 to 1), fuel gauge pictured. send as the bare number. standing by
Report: 0.5
